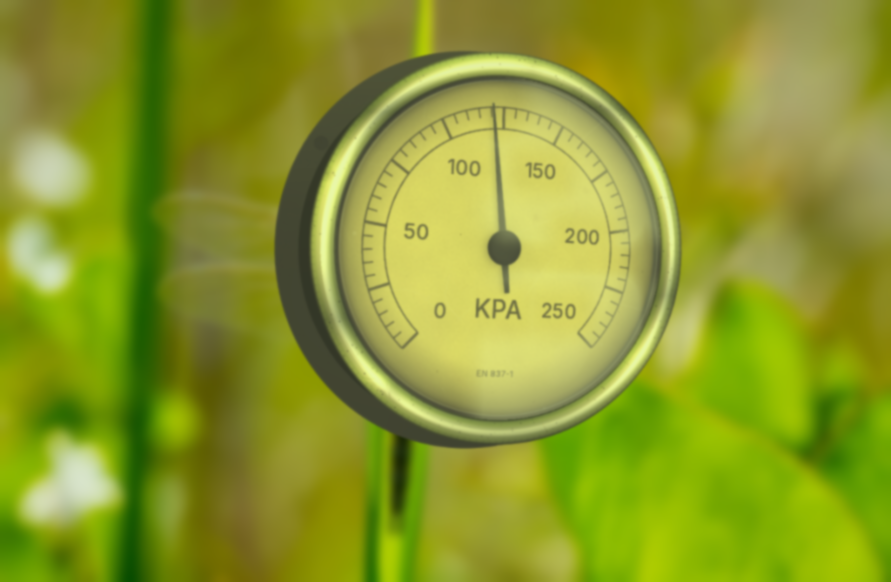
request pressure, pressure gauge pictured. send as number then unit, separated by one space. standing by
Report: 120 kPa
